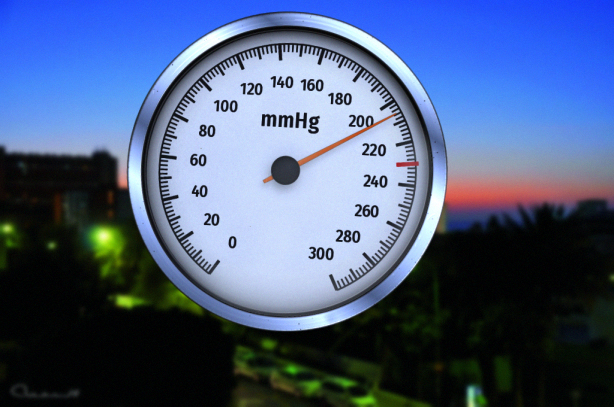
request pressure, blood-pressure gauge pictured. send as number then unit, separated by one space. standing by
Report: 206 mmHg
